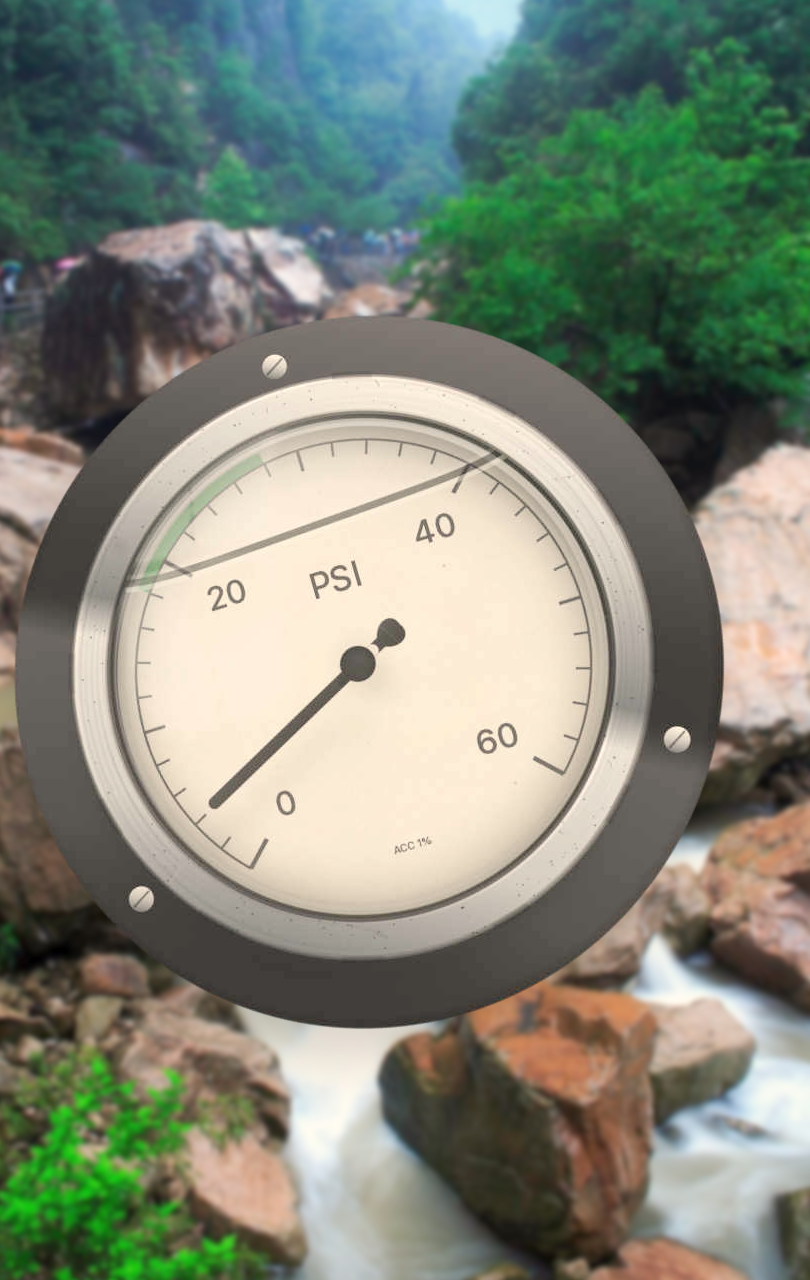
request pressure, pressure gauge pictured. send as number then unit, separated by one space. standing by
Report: 4 psi
